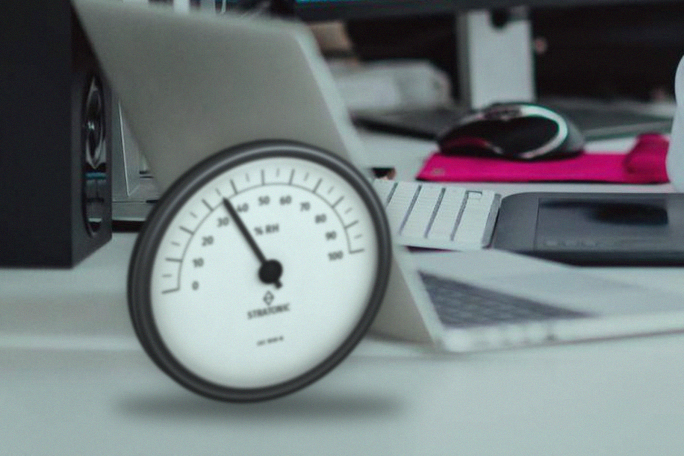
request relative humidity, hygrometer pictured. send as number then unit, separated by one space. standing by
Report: 35 %
